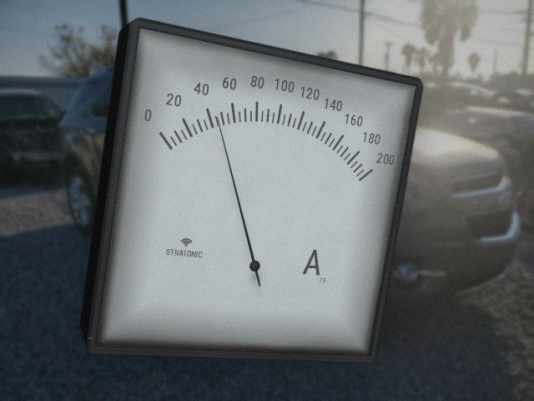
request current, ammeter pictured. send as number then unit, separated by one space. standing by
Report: 45 A
